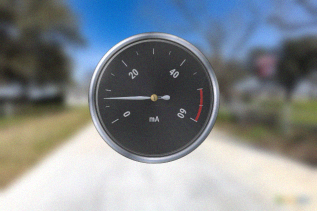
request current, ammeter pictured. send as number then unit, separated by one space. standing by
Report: 7.5 mA
